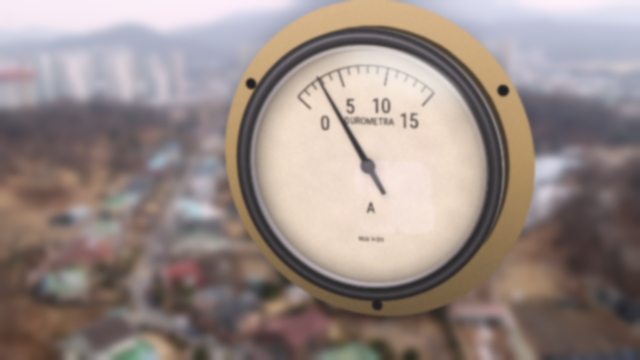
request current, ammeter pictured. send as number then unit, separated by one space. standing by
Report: 3 A
